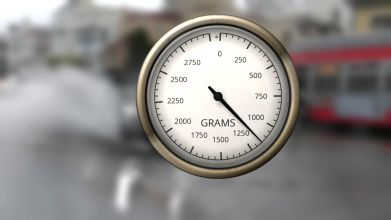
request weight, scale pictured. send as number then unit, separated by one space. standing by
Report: 1150 g
